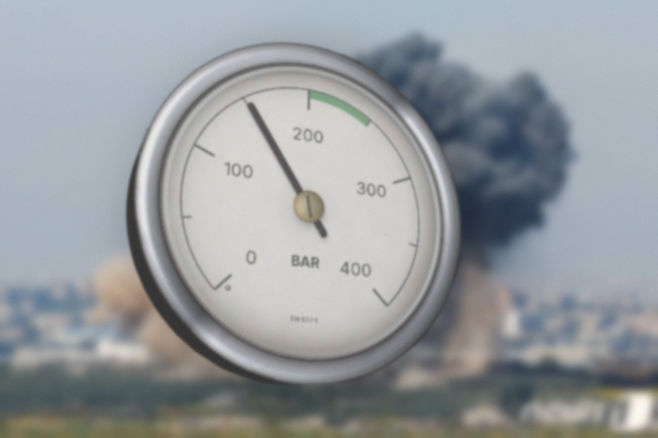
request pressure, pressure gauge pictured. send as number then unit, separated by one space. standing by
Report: 150 bar
